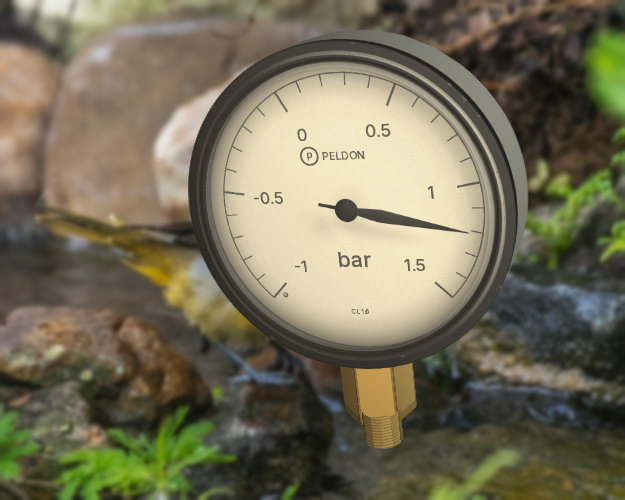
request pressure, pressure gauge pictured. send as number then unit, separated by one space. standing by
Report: 1.2 bar
